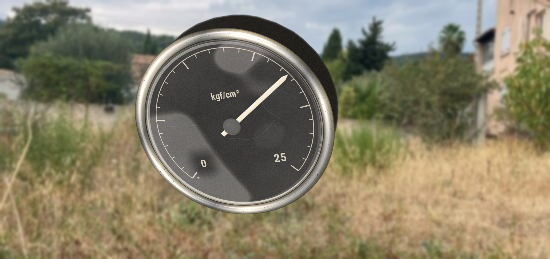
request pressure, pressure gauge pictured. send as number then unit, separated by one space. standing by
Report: 17.5 kg/cm²
